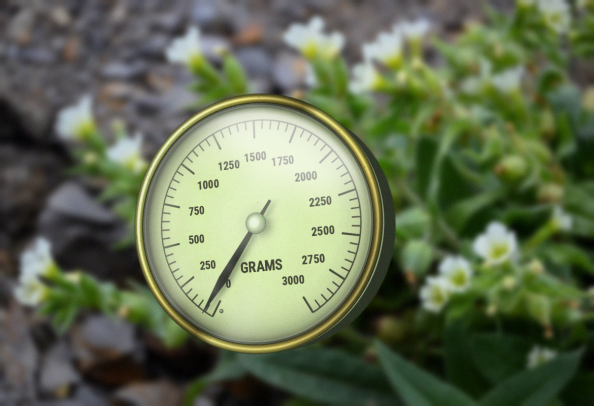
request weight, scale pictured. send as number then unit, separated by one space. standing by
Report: 50 g
